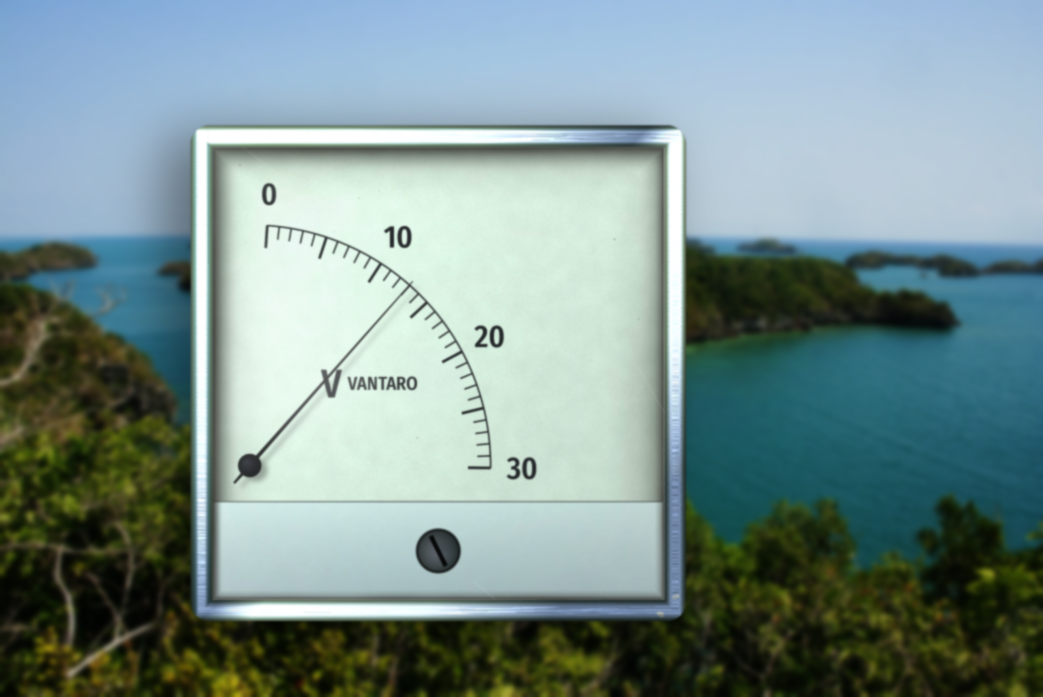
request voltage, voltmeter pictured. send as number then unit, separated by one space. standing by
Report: 13 V
